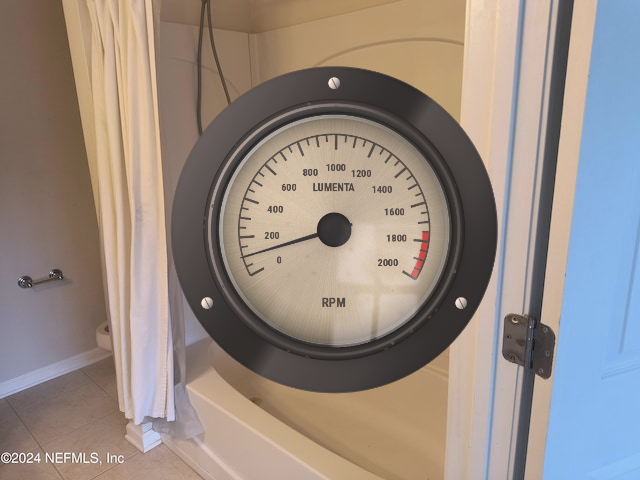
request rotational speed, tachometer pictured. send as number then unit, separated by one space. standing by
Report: 100 rpm
